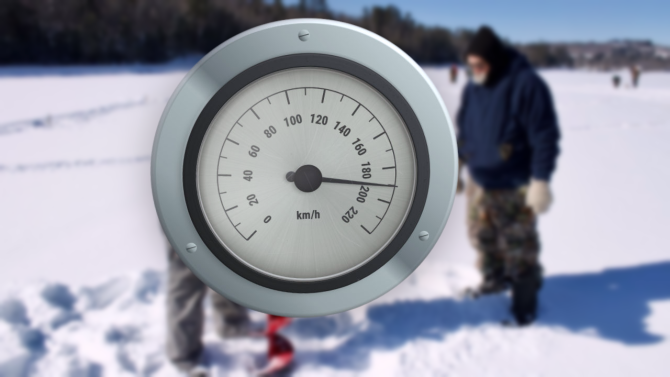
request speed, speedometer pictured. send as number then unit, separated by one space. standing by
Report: 190 km/h
